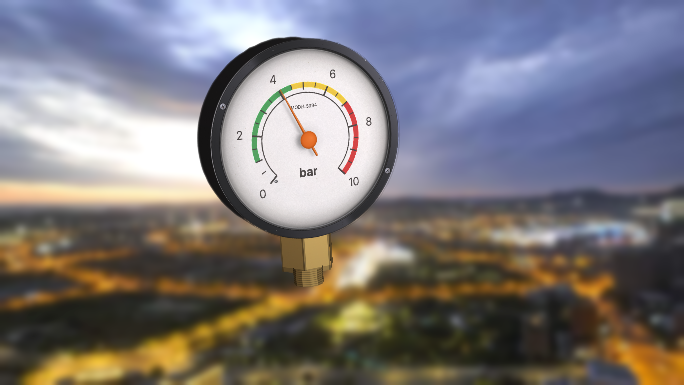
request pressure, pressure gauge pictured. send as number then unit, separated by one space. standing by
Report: 4 bar
